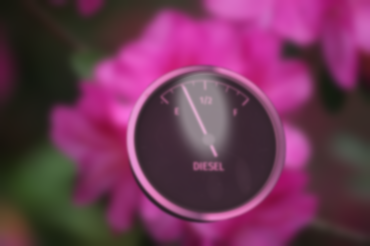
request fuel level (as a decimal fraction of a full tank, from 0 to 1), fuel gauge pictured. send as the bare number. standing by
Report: 0.25
